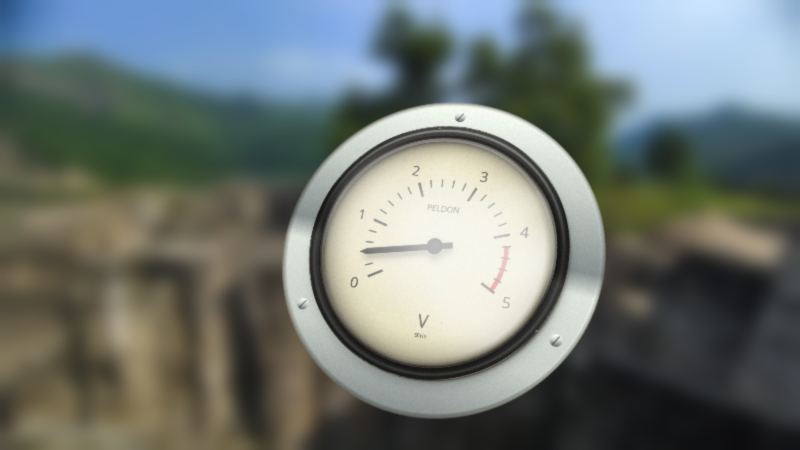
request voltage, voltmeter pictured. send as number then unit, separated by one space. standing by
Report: 0.4 V
